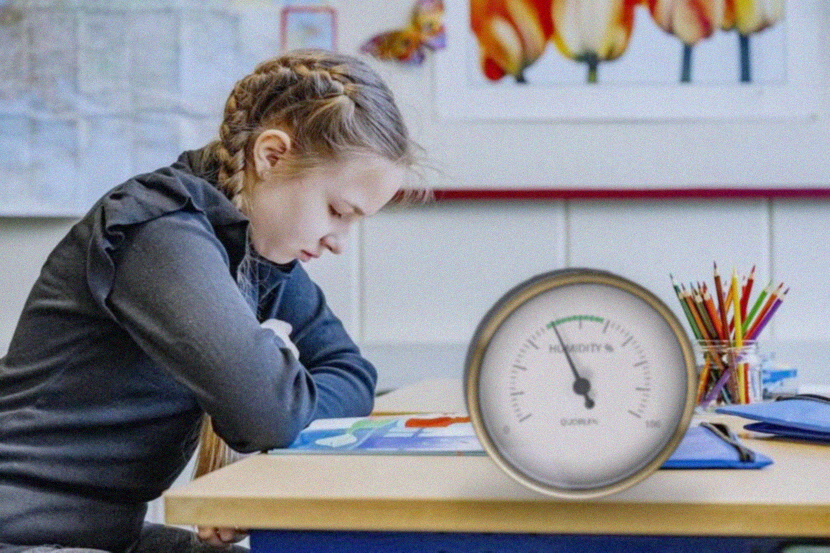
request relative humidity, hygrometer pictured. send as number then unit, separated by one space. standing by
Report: 40 %
